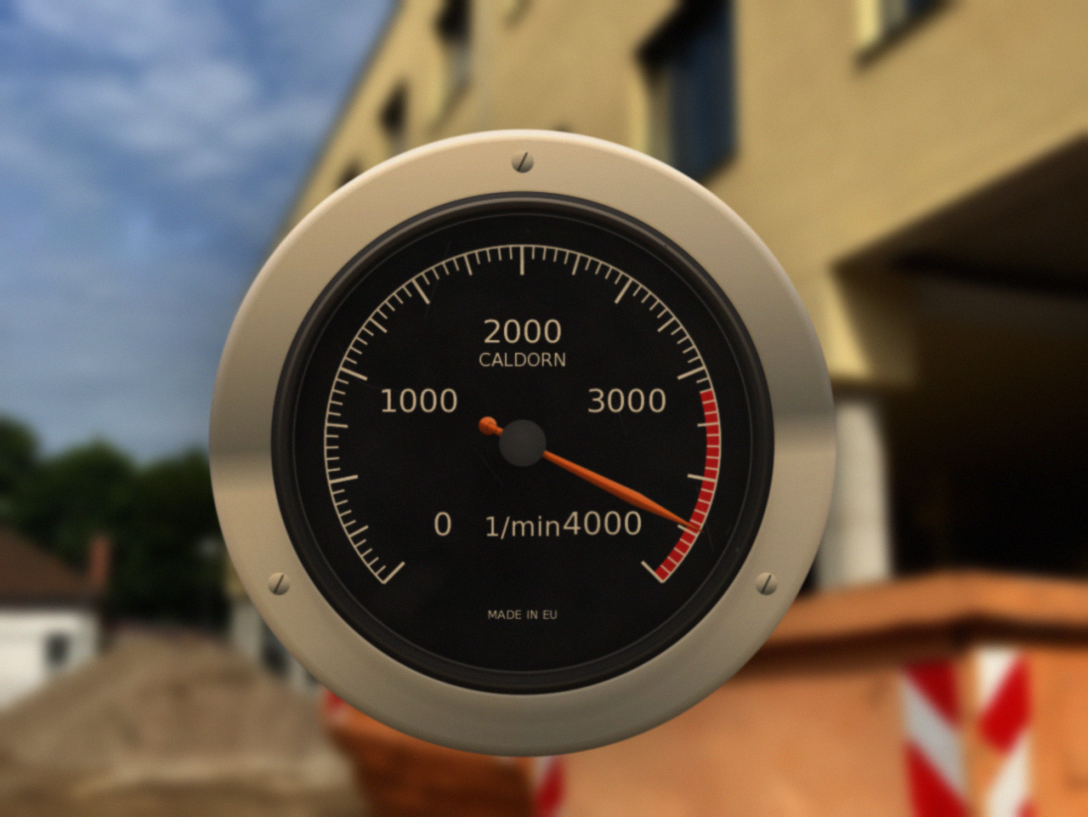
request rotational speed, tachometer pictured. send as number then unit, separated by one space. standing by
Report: 3725 rpm
